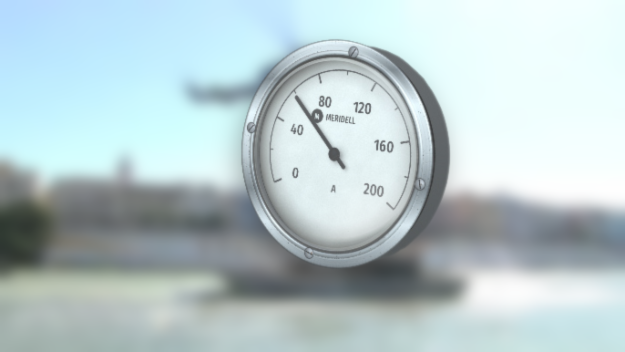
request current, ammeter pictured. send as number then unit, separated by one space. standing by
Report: 60 A
